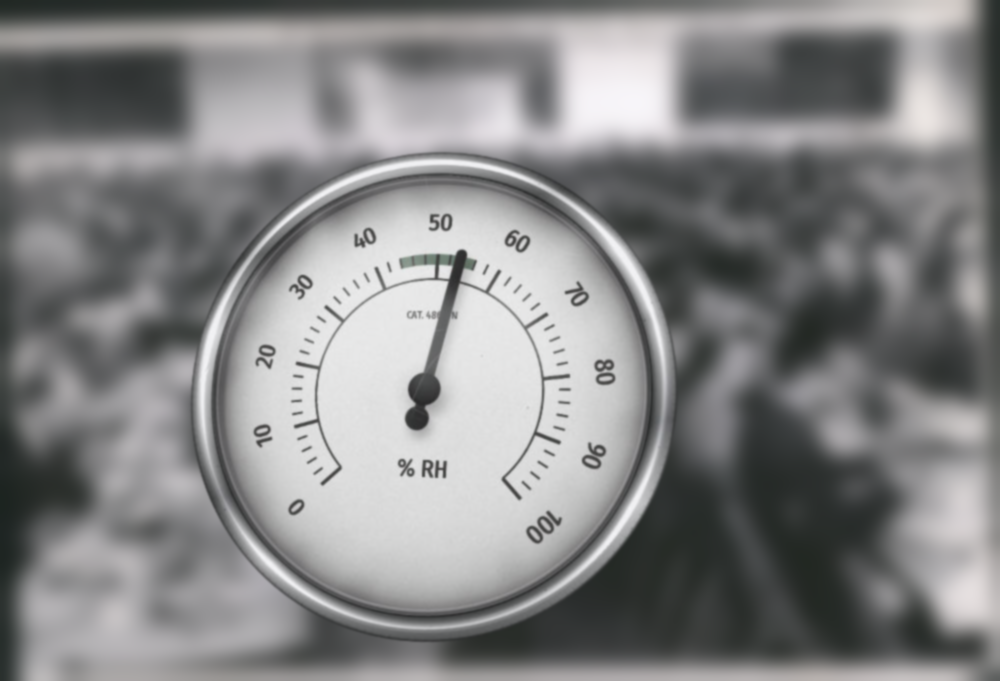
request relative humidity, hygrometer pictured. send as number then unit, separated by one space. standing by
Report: 54 %
